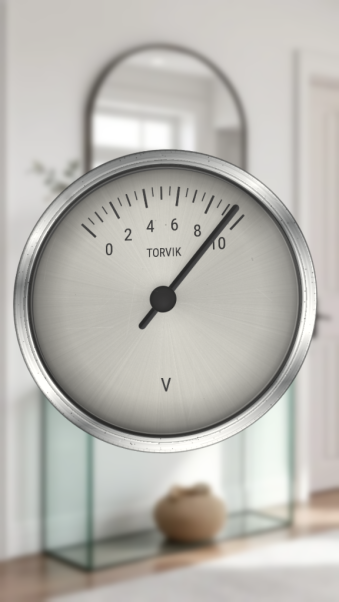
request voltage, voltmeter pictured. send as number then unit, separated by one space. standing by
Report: 9.5 V
